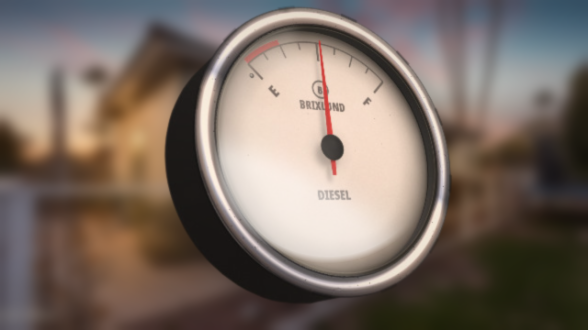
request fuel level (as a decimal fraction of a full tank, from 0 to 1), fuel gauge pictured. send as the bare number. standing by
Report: 0.5
